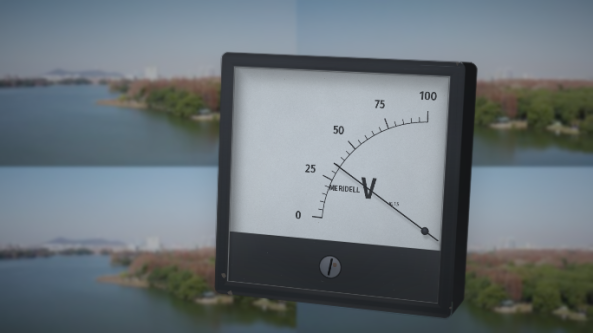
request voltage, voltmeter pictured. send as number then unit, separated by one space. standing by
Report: 35 V
